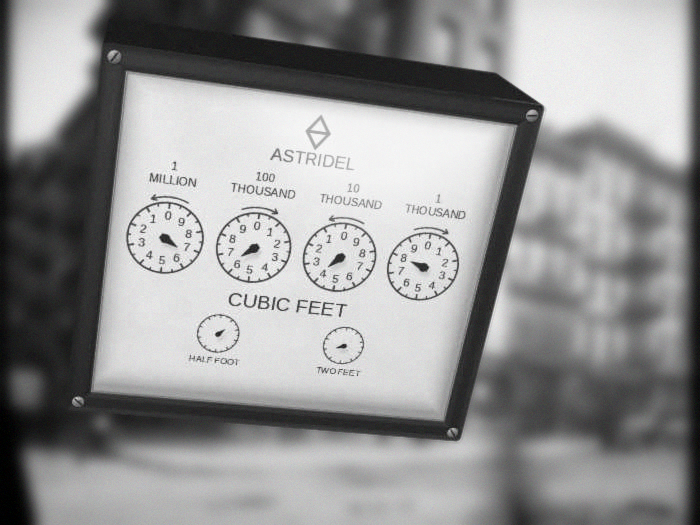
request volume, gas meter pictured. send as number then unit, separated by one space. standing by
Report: 663800 ft³
